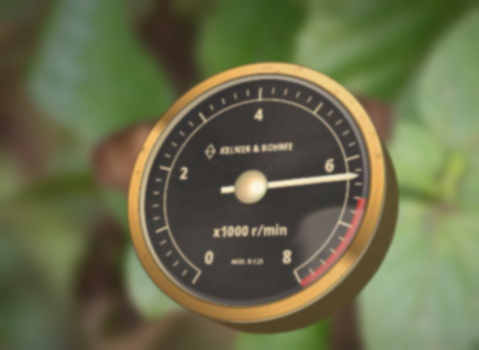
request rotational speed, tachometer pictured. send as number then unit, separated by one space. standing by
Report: 6300 rpm
